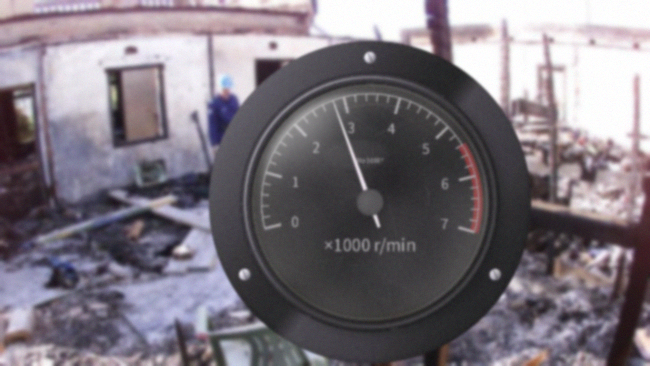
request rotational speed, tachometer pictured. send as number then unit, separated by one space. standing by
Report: 2800 rpm
